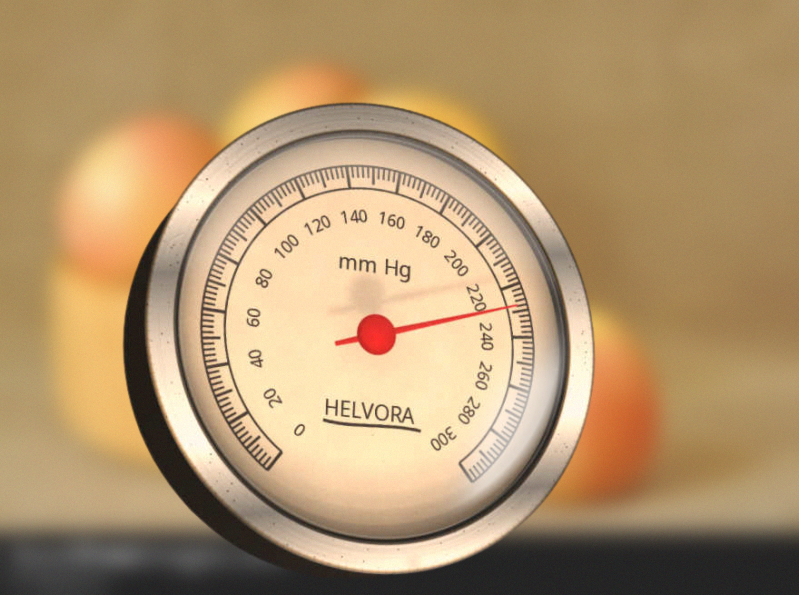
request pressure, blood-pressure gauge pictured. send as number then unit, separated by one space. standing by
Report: 228 mmHg
